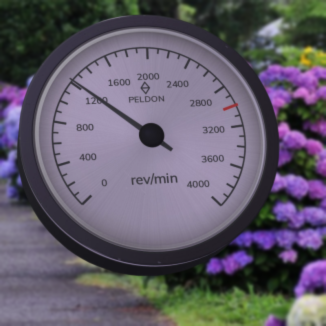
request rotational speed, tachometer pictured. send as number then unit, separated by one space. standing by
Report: 1200 rpm
